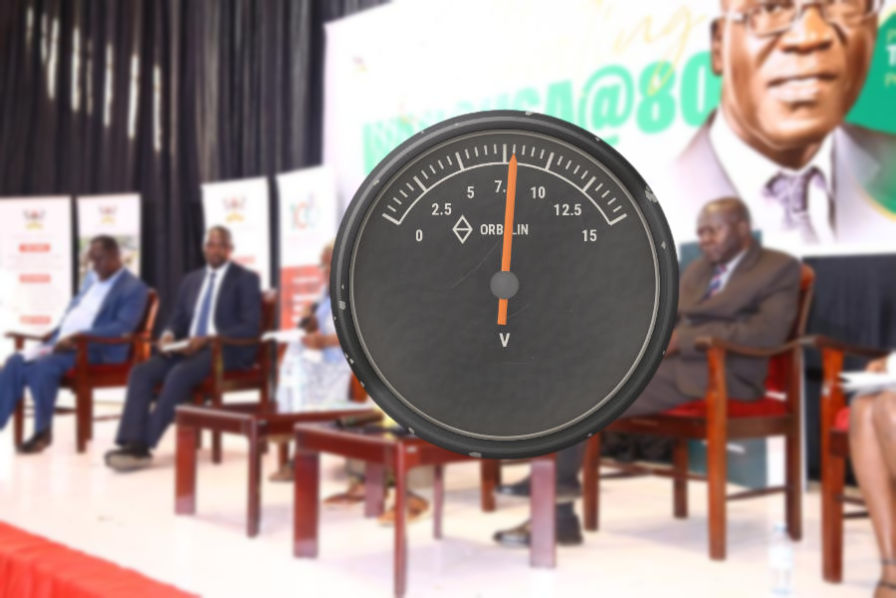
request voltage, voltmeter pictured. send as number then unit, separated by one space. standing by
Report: 8 V
